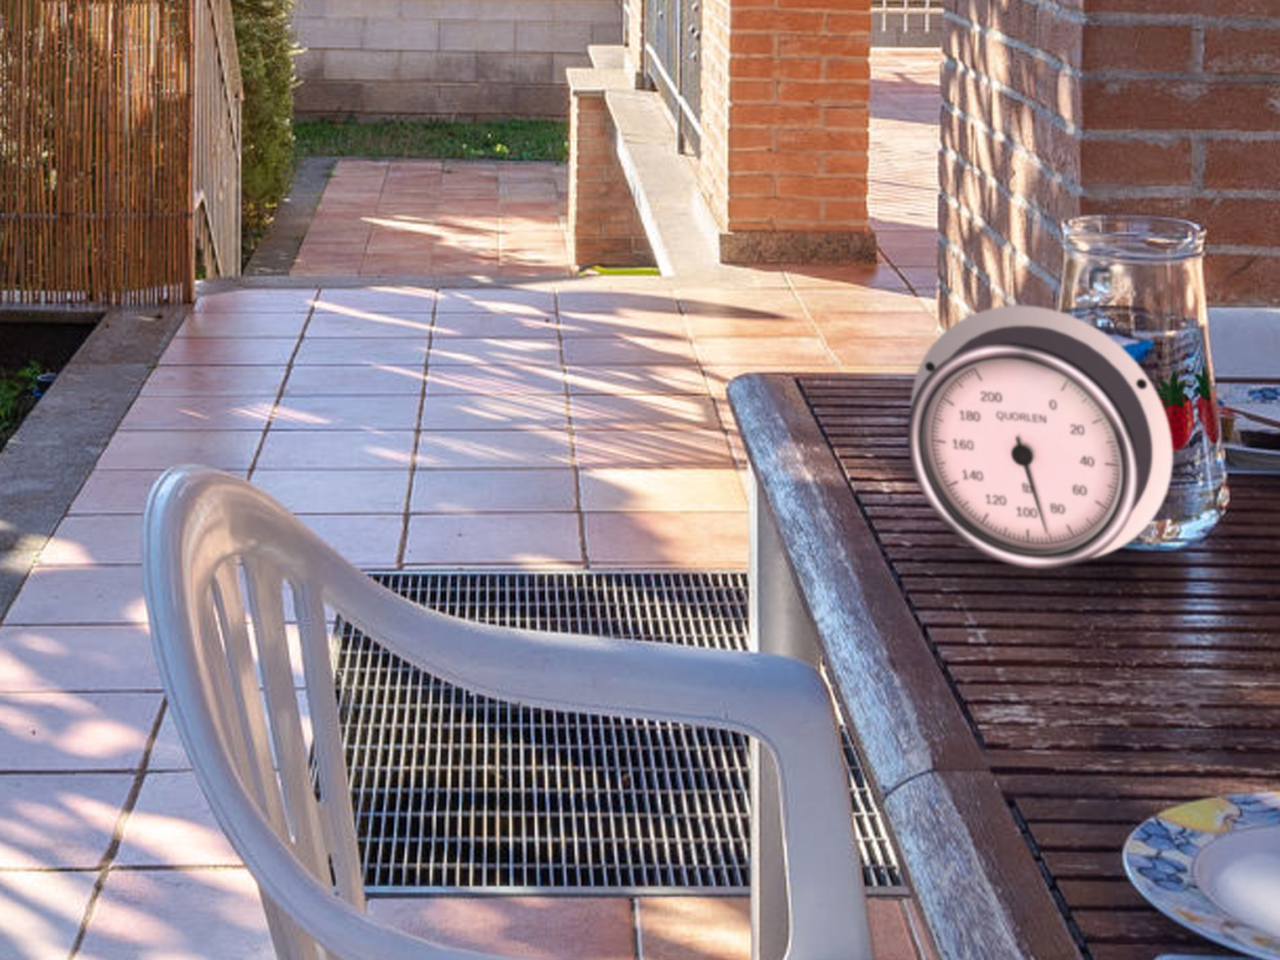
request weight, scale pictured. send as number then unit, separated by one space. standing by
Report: 90 lb
